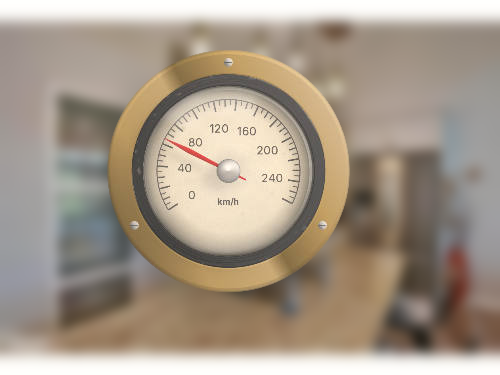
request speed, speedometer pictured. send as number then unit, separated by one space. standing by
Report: 65 km/h
